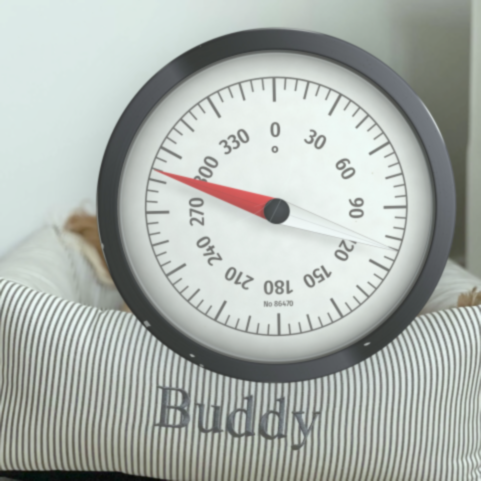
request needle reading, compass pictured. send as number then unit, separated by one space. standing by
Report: 290 °
